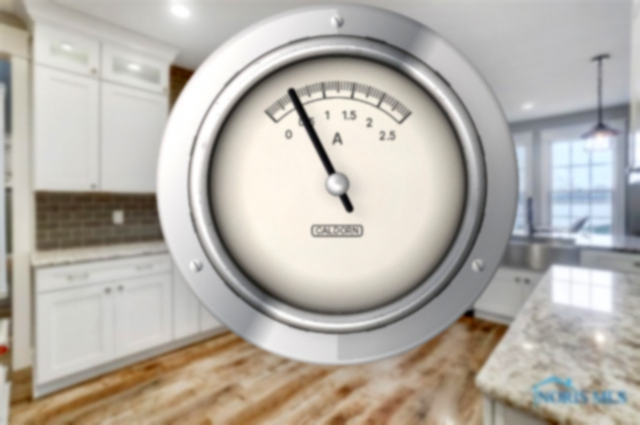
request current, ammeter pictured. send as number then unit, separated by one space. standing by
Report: 0.5 A
